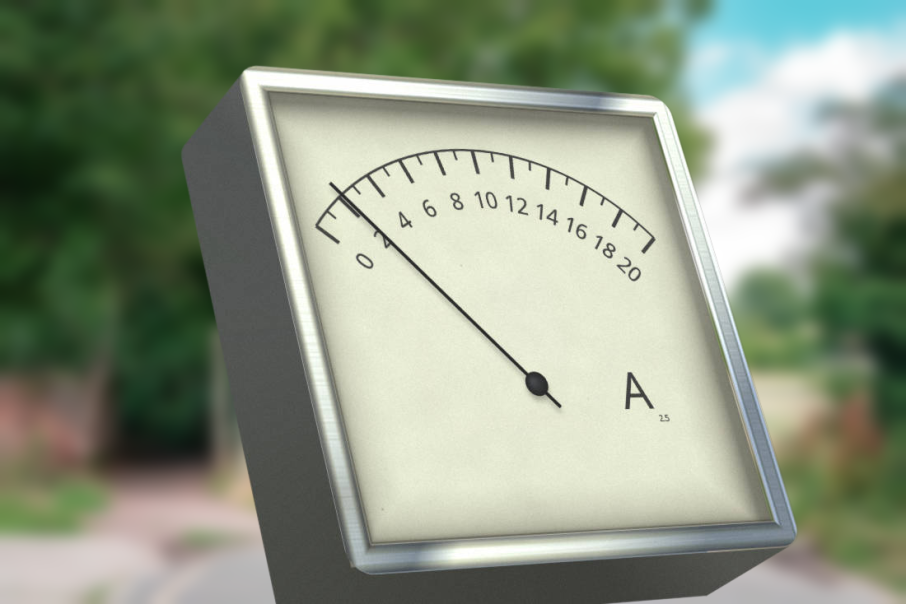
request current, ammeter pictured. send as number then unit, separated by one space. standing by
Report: 2 A
